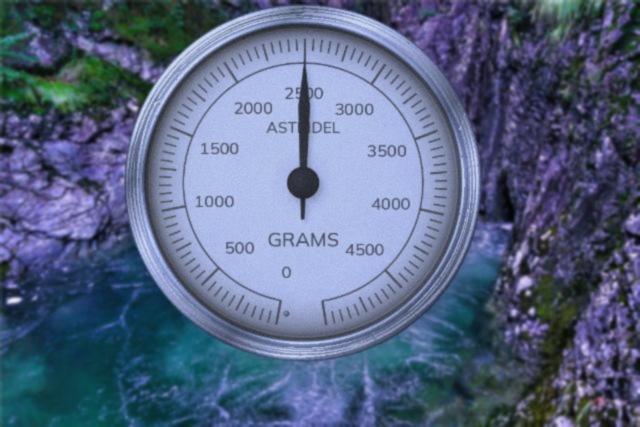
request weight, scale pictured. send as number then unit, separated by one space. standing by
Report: 2500 g
